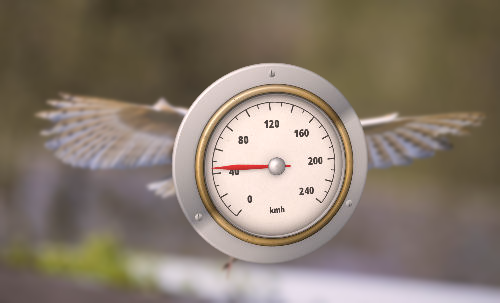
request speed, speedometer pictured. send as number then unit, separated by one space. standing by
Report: 45 km/h
